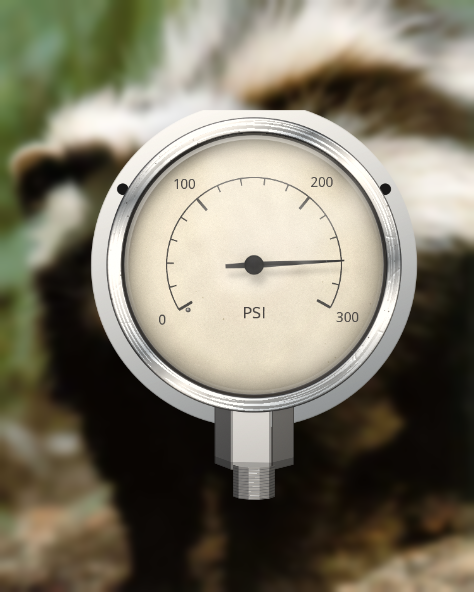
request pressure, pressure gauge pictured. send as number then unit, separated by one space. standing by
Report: 260 psi
